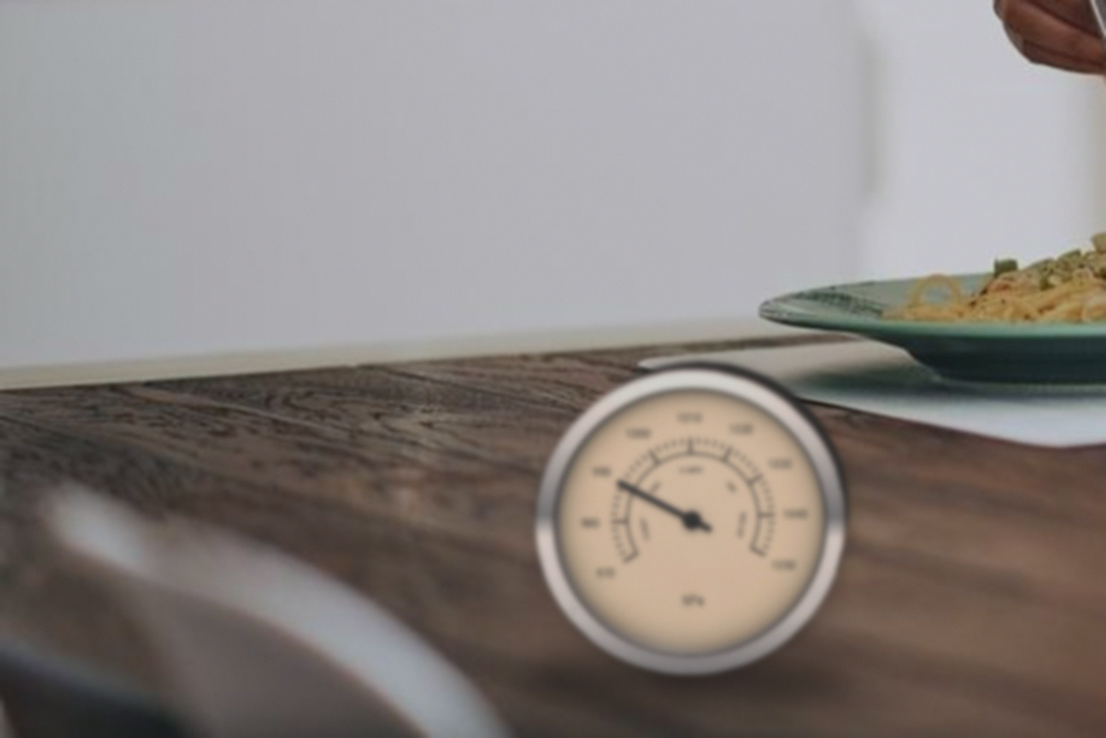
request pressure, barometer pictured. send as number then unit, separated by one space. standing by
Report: 990 hPa
